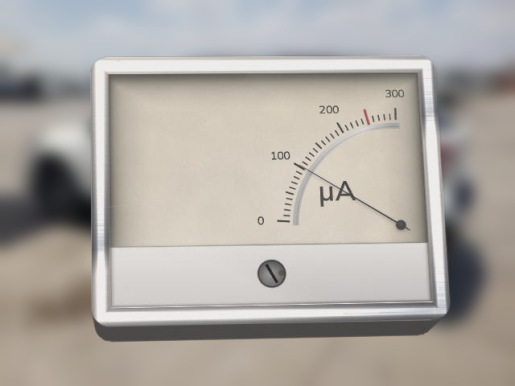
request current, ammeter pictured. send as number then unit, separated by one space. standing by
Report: 100 µA
